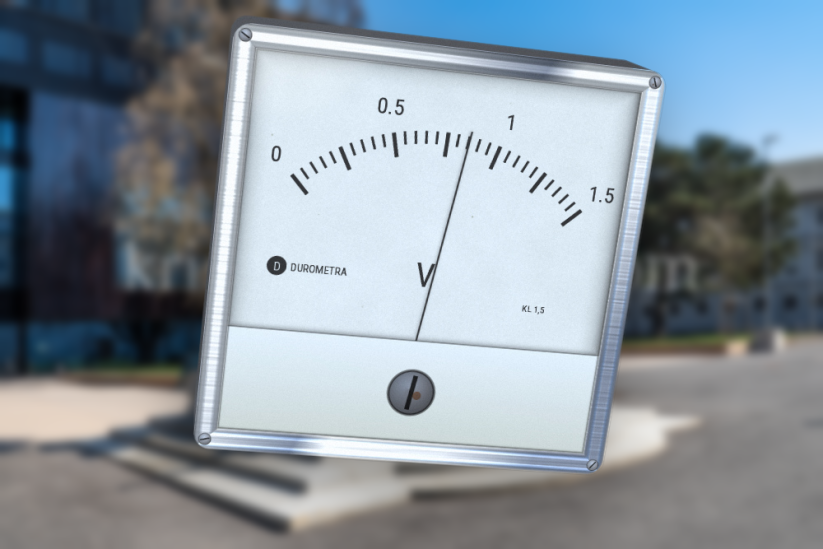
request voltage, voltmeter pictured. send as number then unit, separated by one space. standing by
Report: 0.85 V
